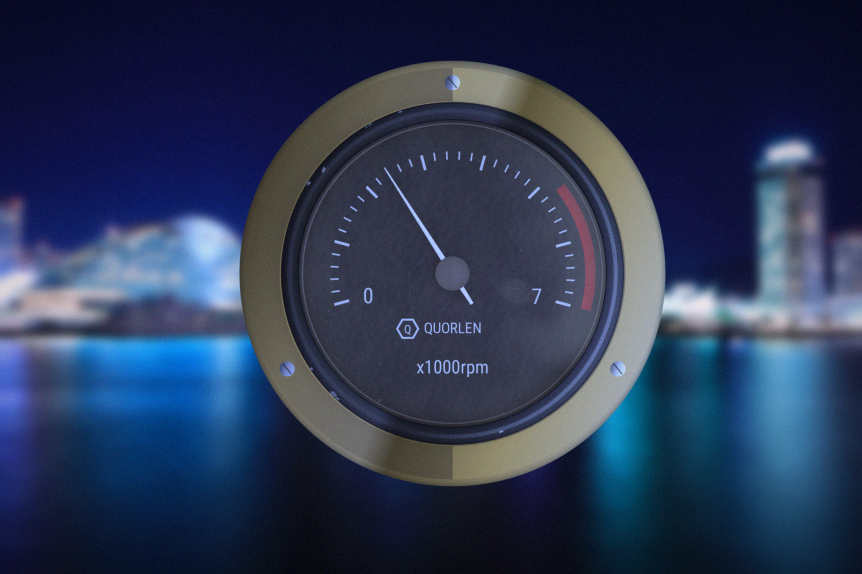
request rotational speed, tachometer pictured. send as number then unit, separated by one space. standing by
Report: 2400 rpm
